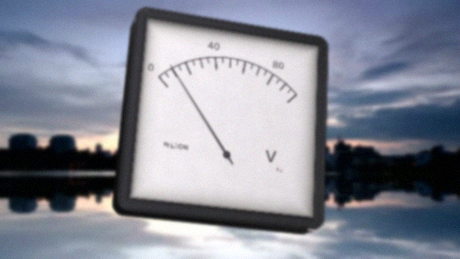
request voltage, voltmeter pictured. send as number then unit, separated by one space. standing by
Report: 10 V
